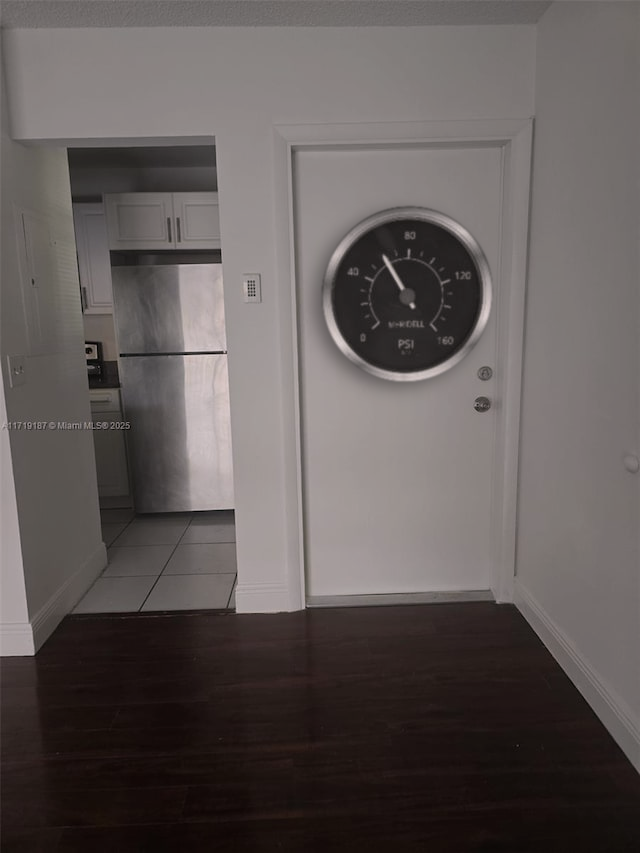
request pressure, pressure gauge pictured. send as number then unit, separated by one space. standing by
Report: 60 psi
